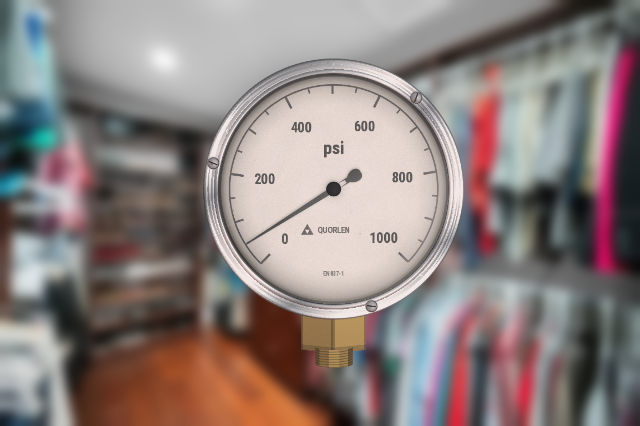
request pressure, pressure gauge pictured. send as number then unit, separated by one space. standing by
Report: 50 psi
